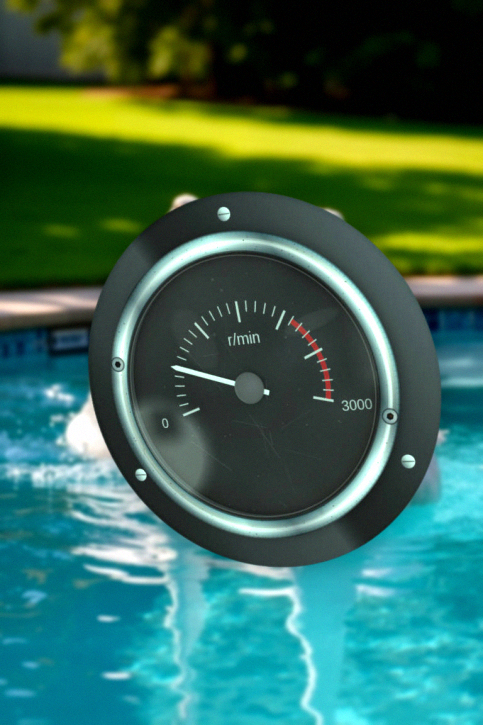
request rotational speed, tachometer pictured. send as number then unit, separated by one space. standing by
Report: 500 rpm
